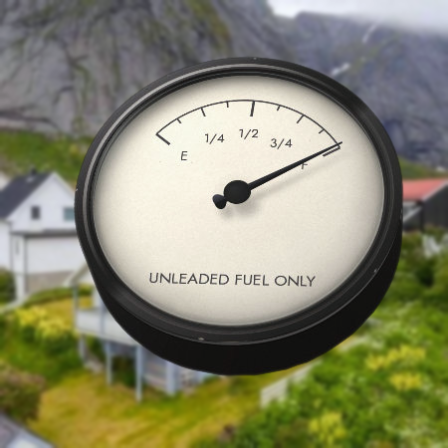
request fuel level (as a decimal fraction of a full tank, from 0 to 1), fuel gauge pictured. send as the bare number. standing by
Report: 1
